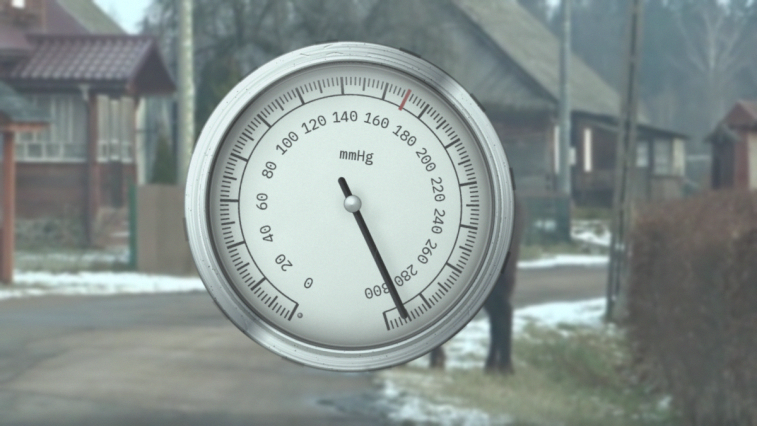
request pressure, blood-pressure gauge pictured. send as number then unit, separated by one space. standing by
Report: 292 mmHg
